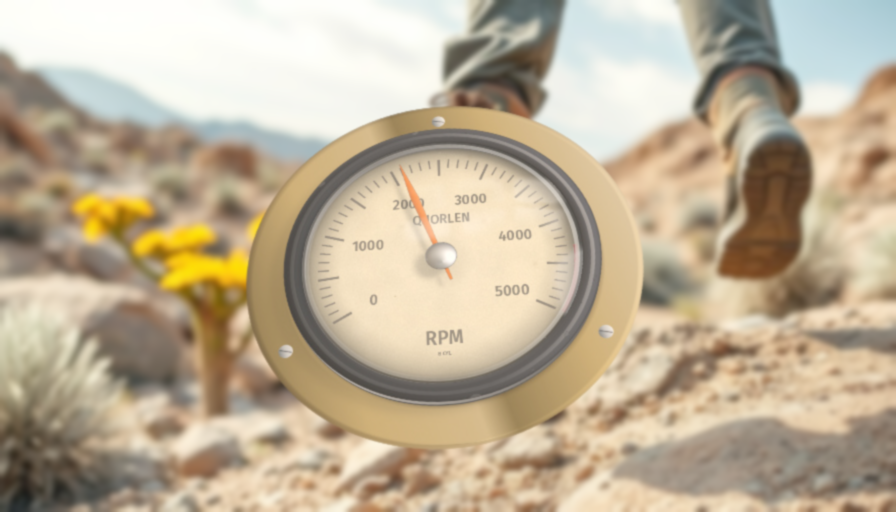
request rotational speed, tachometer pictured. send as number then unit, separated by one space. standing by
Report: 2100 rpm
